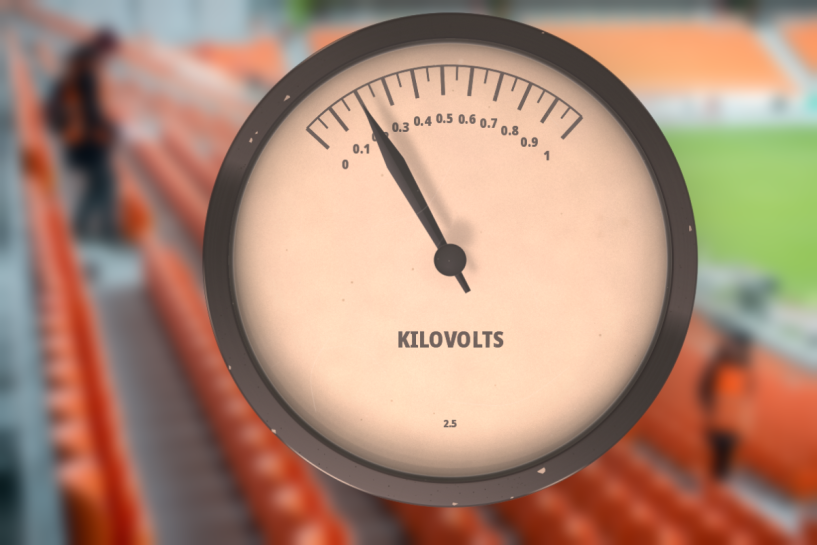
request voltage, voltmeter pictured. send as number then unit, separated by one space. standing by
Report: 0.2 kV
